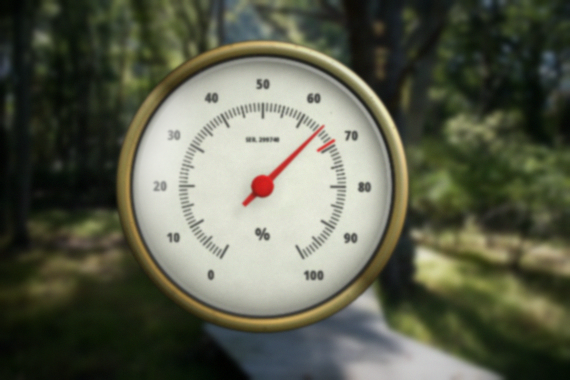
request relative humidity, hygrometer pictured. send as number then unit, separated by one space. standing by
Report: 65 %
